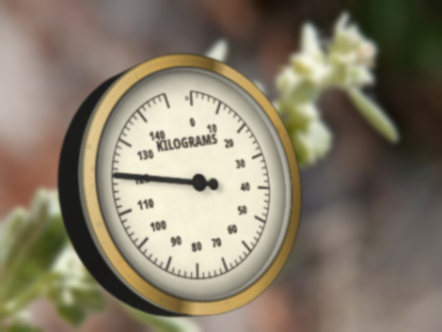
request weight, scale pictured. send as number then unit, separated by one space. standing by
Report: 120 kg
